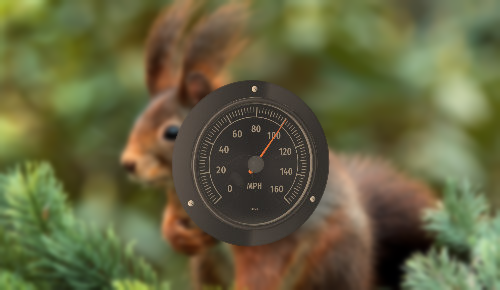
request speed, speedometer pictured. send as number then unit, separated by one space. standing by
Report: 100 mph
